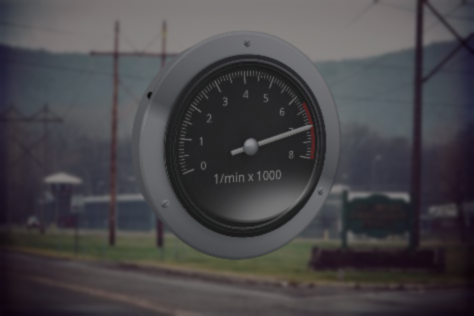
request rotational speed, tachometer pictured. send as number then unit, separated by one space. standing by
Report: 7000 rpm
